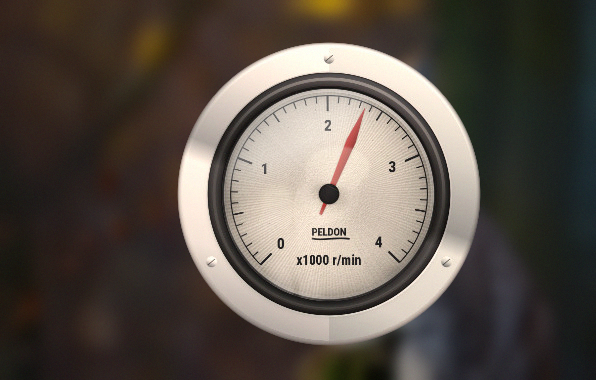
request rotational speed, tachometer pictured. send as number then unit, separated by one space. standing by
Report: 2350 rpm
